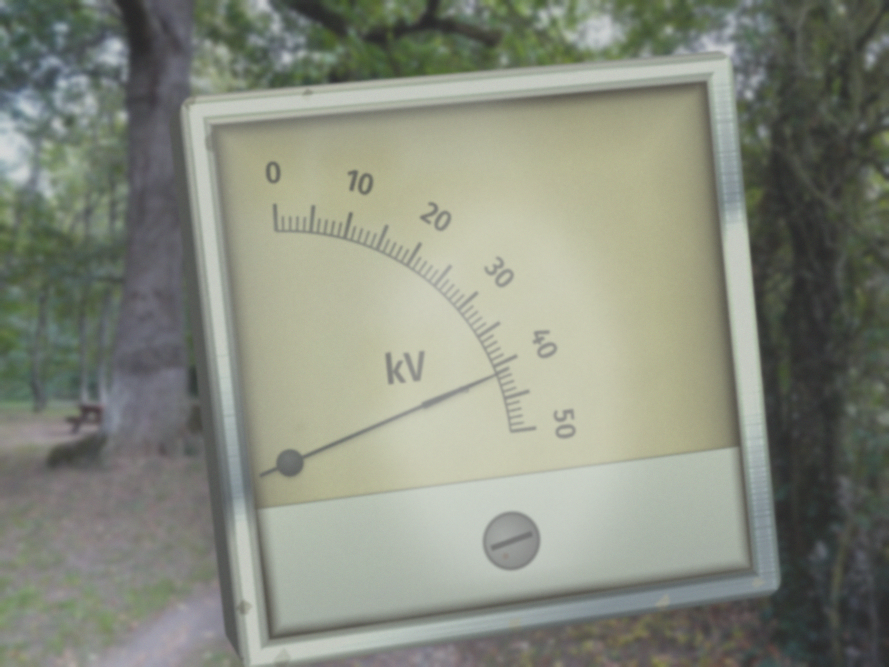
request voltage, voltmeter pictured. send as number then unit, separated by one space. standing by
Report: 41 kV
